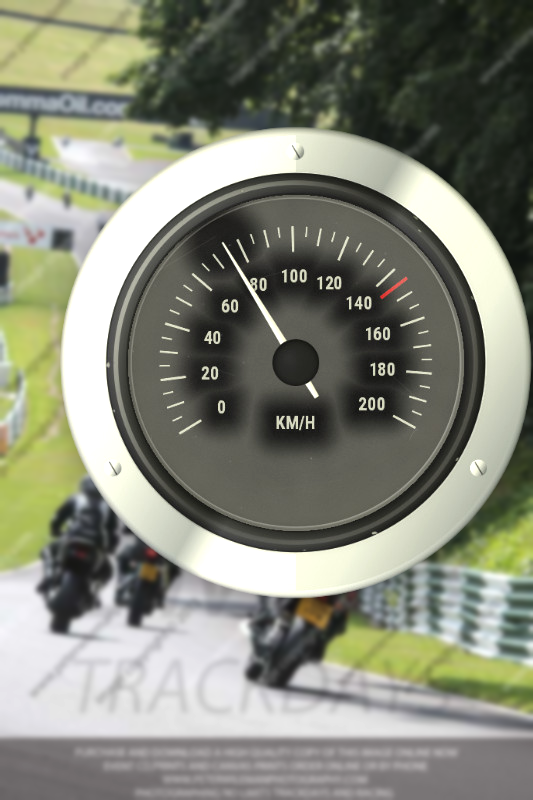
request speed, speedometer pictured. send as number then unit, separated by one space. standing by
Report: 75 km/h
